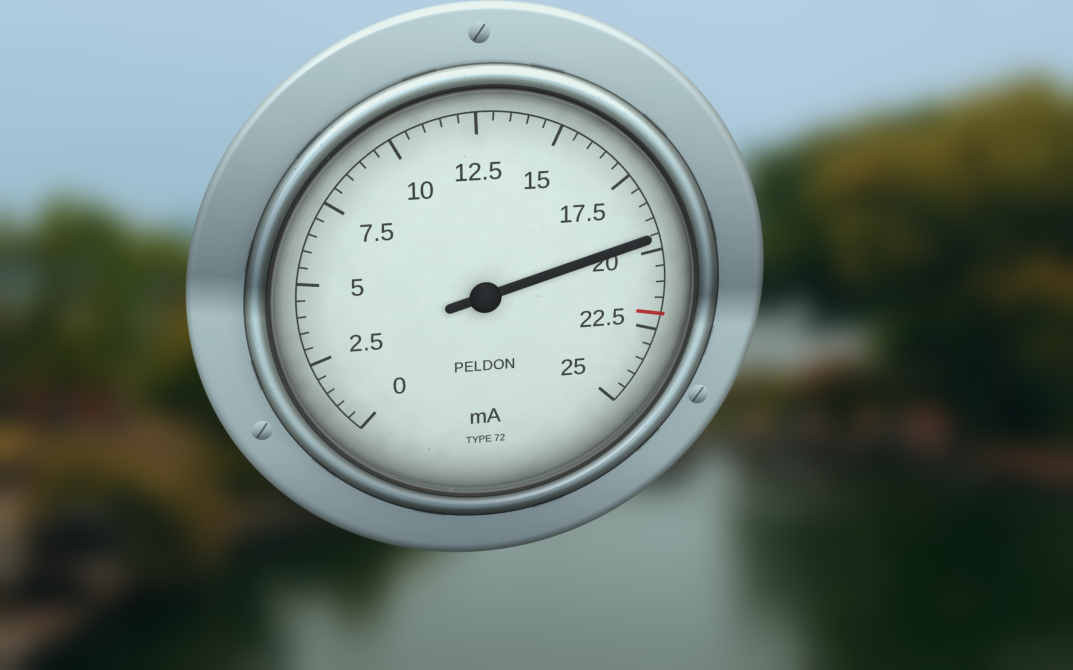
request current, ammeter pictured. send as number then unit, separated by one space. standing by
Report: 19.5 mA
